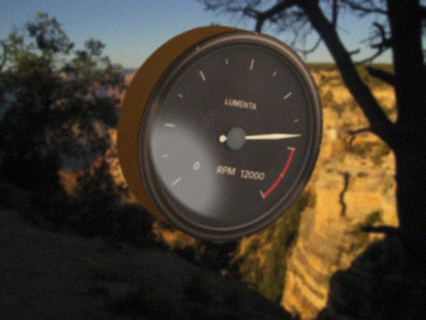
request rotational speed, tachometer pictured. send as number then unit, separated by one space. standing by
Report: 9500 rpm
